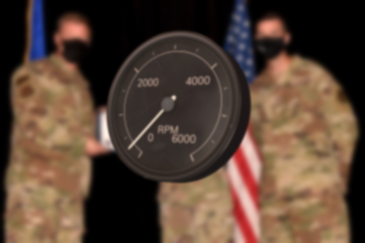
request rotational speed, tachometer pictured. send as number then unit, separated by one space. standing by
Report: 250 rpm
